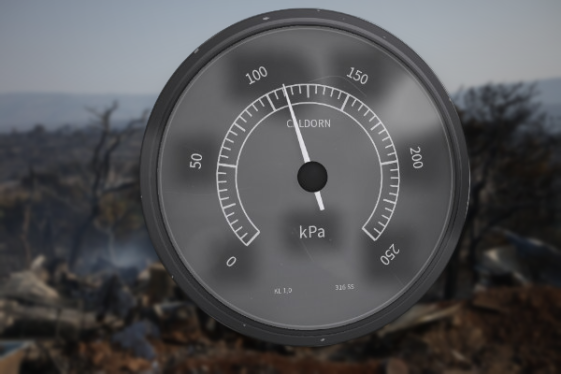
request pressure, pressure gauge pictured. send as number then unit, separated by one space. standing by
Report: 110 kPa
